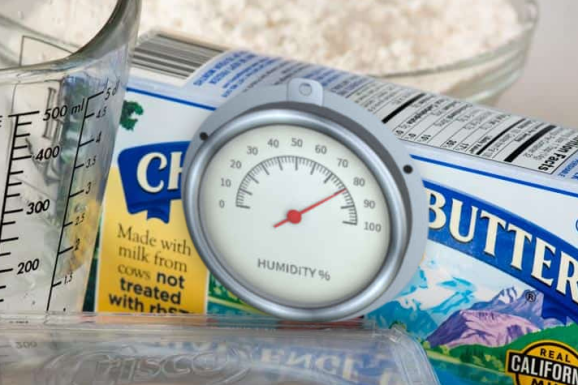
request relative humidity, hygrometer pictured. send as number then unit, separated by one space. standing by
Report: 80 %
